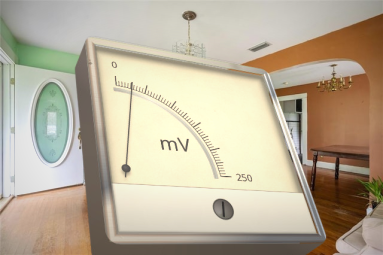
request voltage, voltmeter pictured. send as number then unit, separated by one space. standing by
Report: 25 mV
